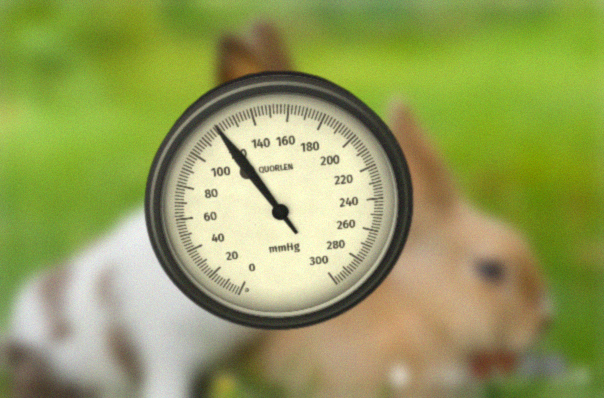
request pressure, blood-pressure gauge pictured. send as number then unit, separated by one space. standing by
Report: 120 mmHg
